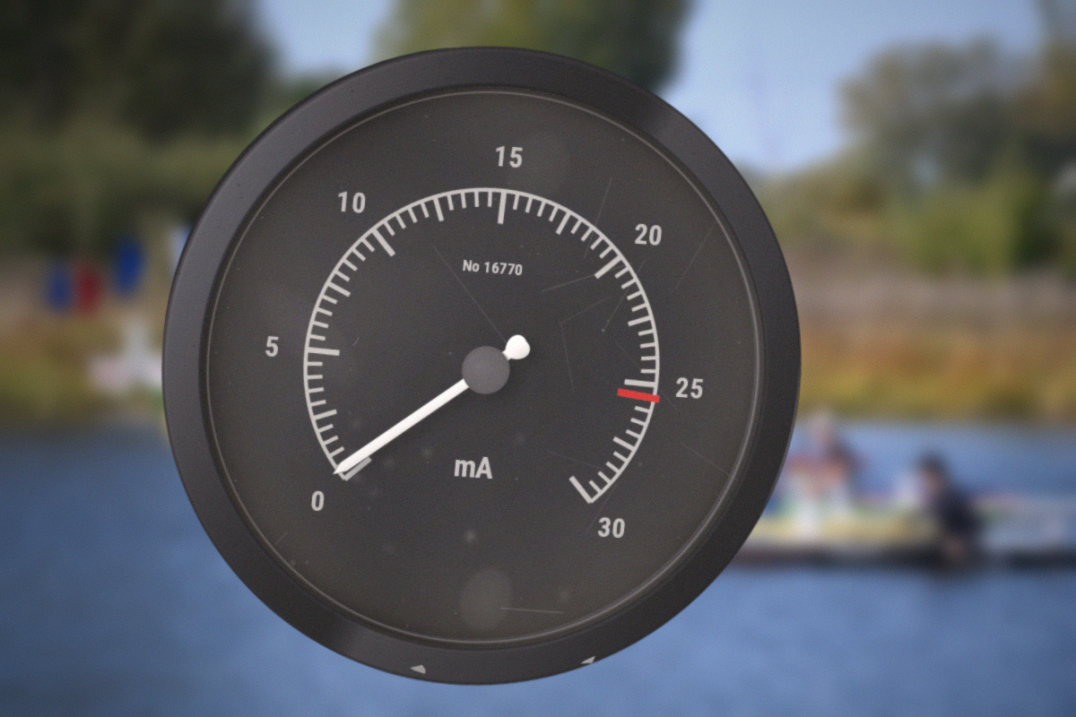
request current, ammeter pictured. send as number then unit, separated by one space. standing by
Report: 0.5 mA
